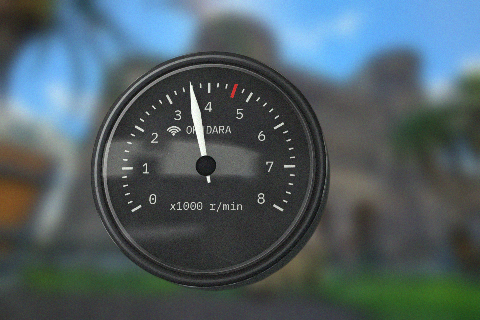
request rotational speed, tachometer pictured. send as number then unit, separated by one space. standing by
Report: 3600 rpm
